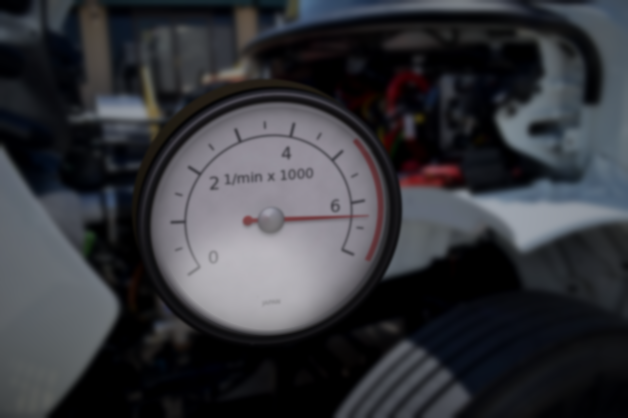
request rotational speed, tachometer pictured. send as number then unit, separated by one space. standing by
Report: 6250 rpm
